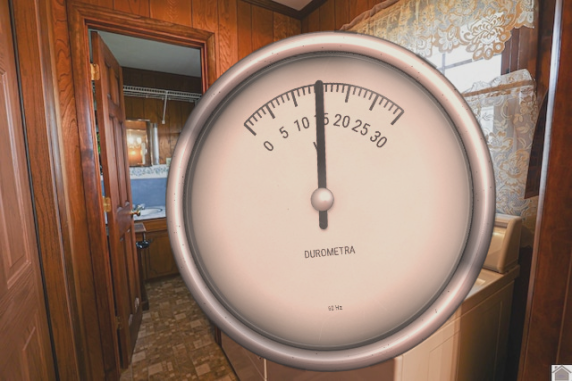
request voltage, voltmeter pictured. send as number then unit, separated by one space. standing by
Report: 15 V
